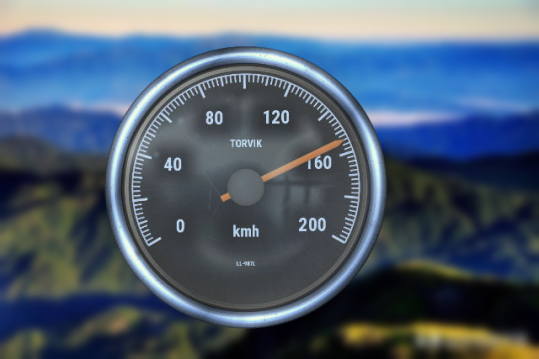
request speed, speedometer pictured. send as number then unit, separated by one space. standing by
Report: 154 km/h
